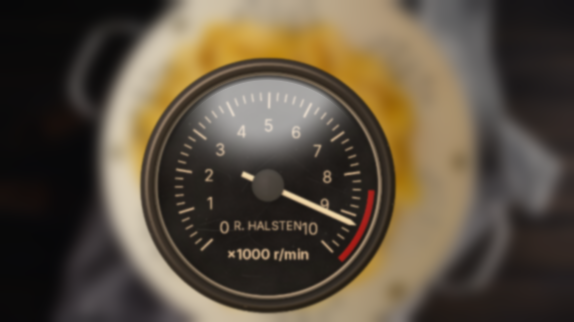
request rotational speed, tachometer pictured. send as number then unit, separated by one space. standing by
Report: 9200 rpm
